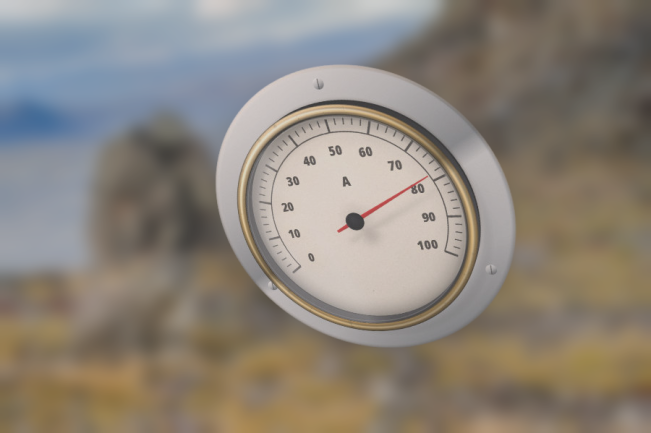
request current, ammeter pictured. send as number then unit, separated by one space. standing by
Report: 78 A
